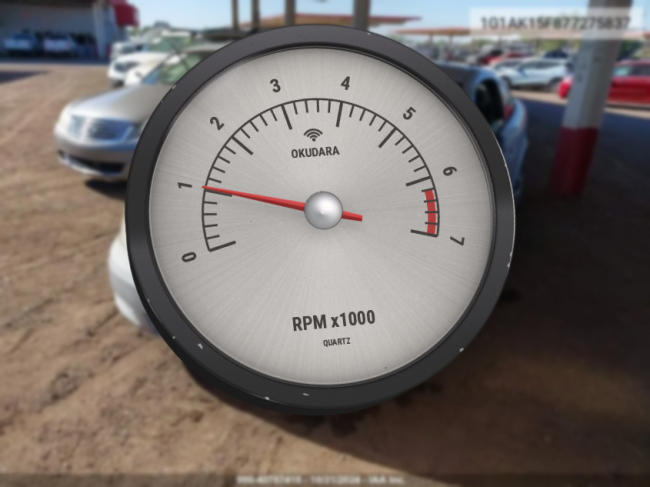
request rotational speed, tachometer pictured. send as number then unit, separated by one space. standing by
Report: 1000 rpm
